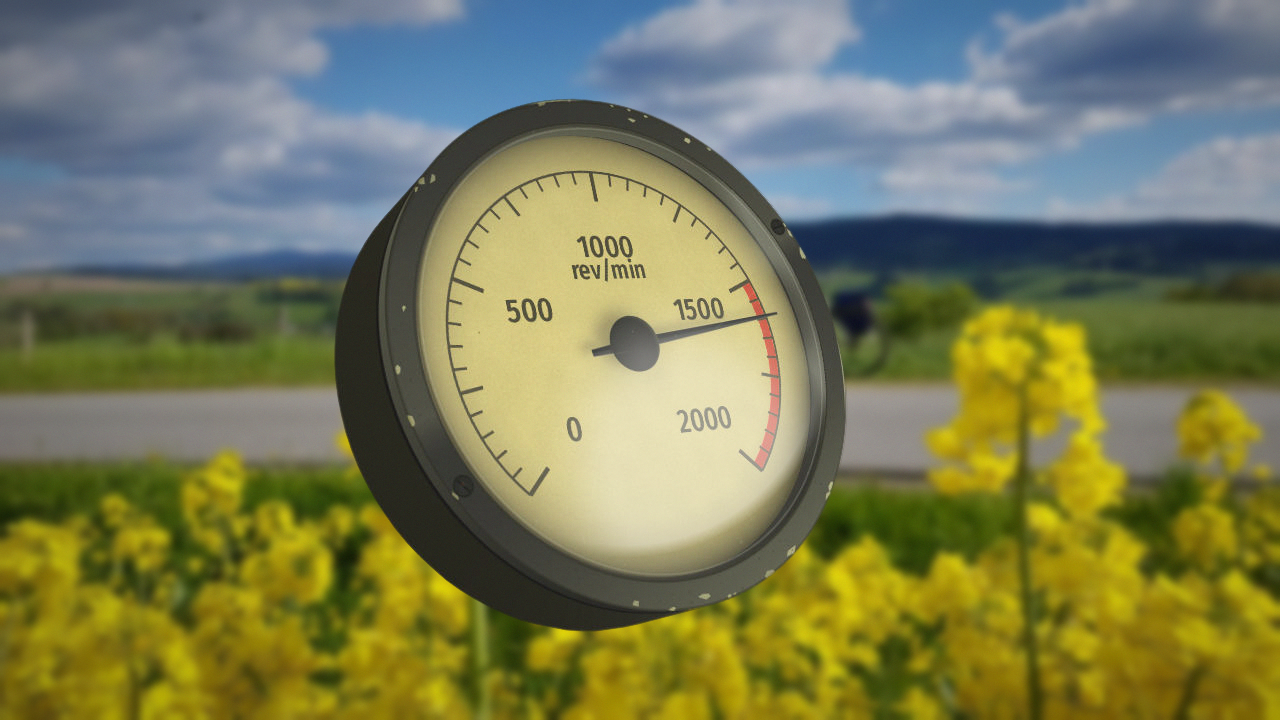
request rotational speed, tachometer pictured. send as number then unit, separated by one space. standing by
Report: 1600 rpm
